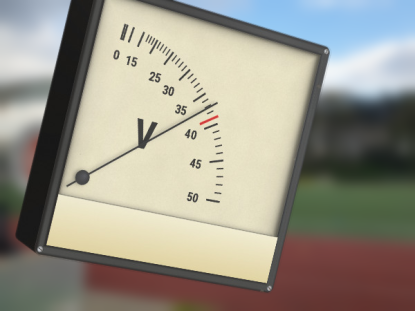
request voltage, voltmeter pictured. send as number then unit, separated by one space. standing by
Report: 37 V
